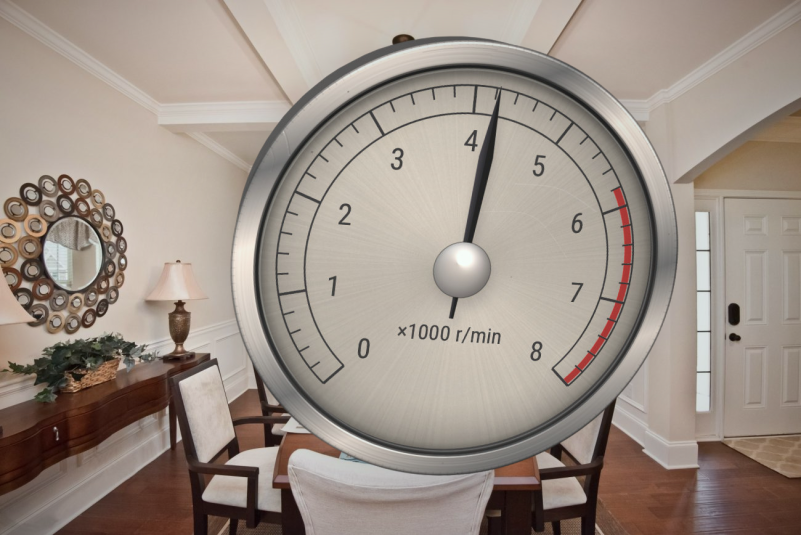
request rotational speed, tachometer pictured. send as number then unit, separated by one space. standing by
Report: 4200 rpm
